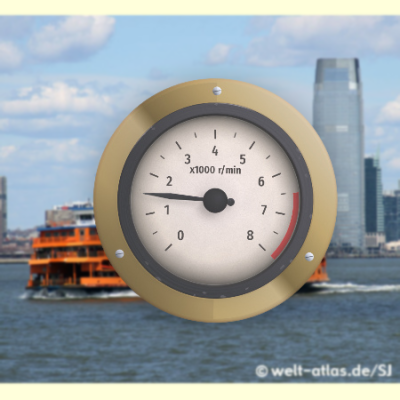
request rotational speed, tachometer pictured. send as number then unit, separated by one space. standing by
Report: 1500 rpm
